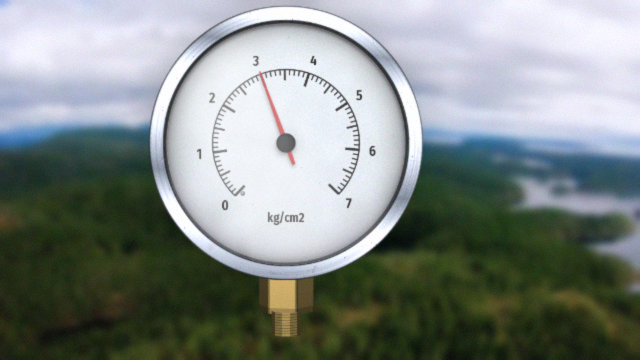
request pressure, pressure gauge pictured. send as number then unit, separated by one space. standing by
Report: 3 kg/cm²
